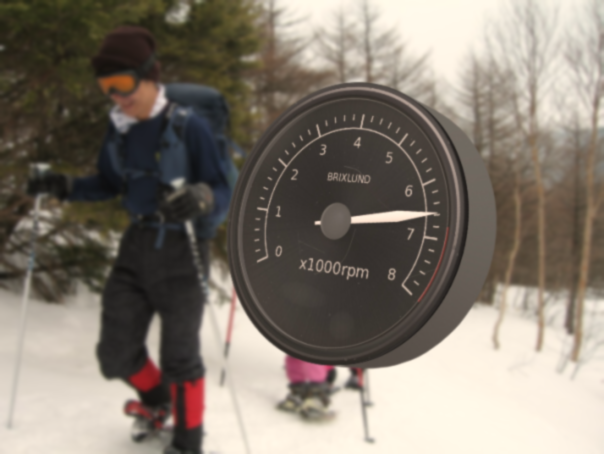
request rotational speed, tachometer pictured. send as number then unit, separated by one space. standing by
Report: 6600 rpm
